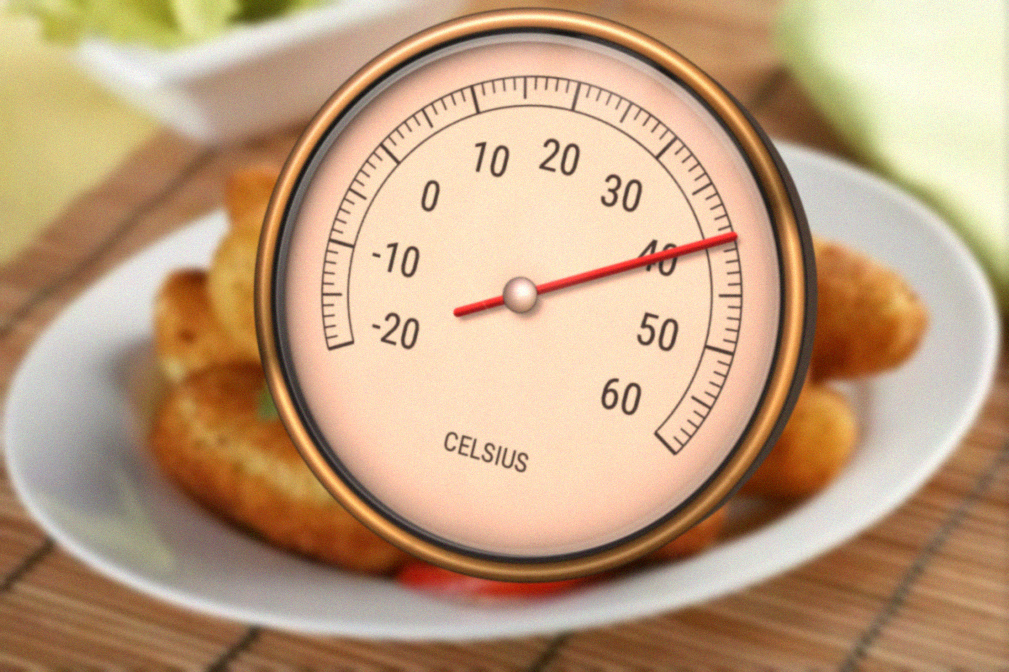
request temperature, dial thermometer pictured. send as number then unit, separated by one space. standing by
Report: 40 °C
